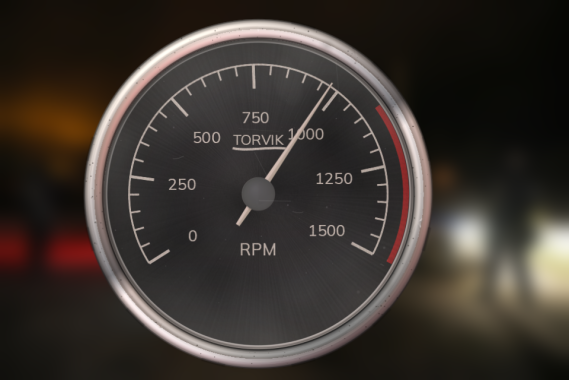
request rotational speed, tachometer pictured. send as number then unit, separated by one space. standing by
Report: 975 rpm
